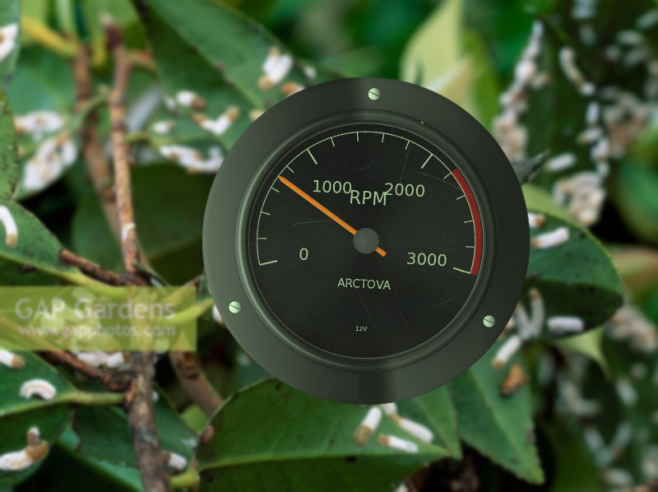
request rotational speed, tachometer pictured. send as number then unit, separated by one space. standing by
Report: 700 rpm
